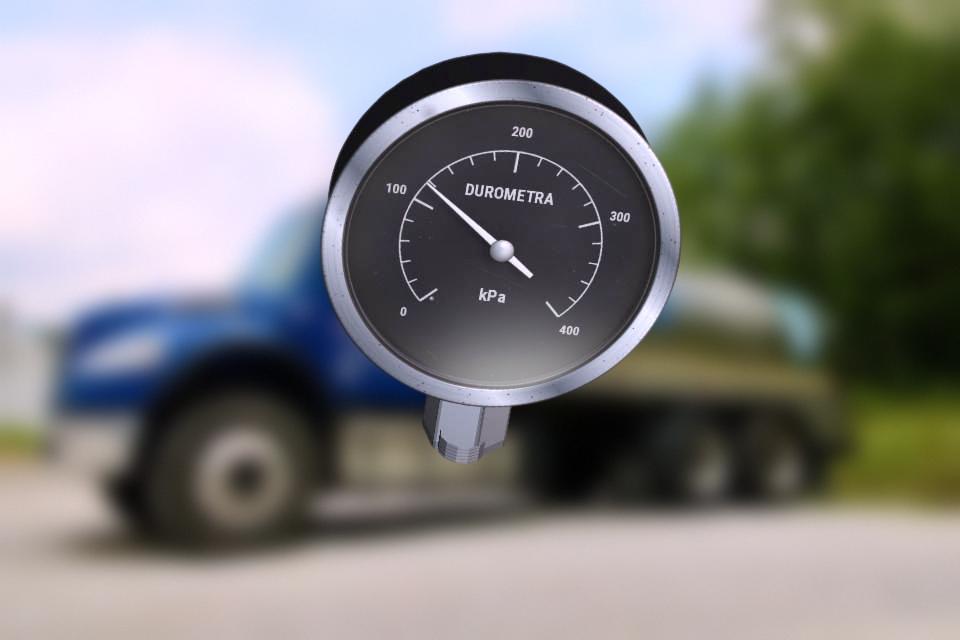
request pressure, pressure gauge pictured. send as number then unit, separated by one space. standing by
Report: 120 kPa
